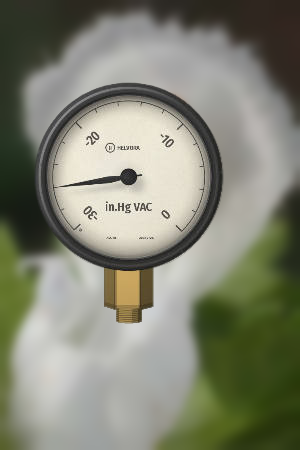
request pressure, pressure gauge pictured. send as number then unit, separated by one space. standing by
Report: -26 inHg
